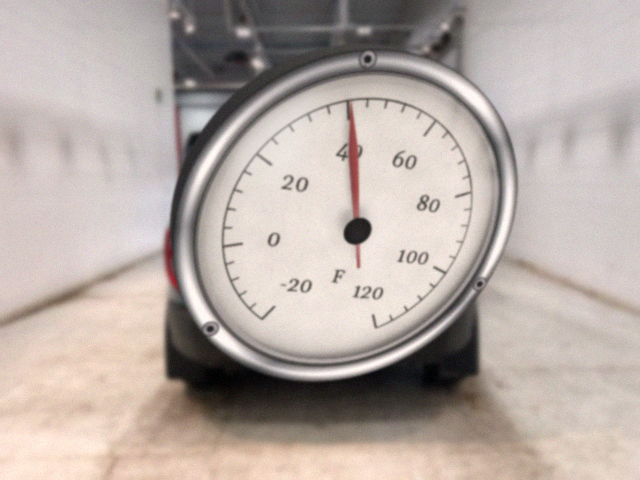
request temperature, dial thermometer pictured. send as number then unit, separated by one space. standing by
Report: 40 °F
